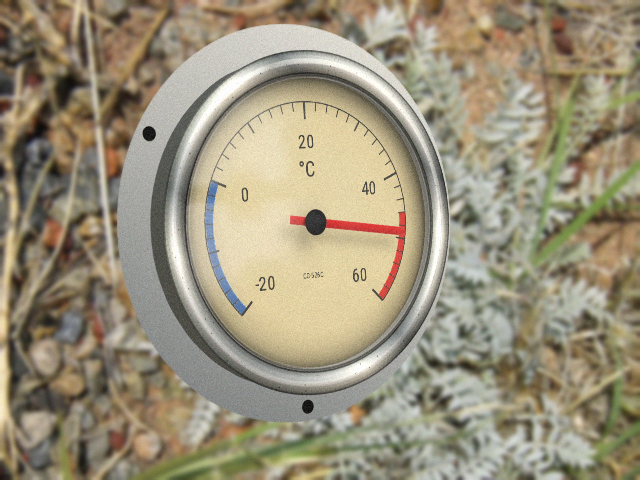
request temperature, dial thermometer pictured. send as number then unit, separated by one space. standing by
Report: 49 °C
